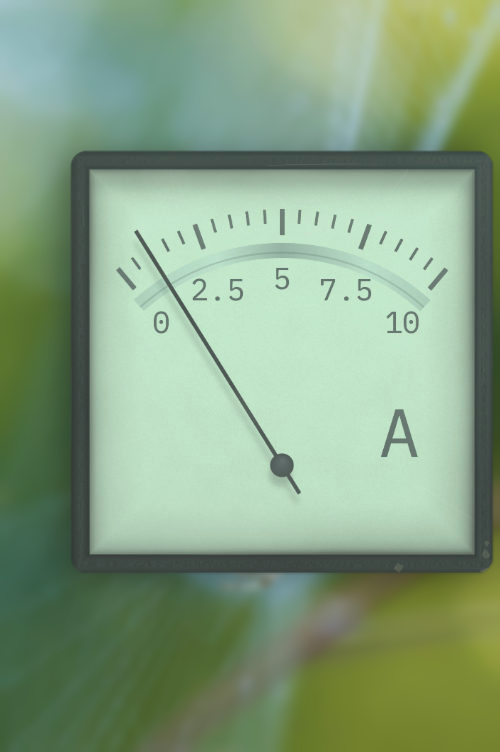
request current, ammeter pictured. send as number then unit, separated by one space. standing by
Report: 1 A
